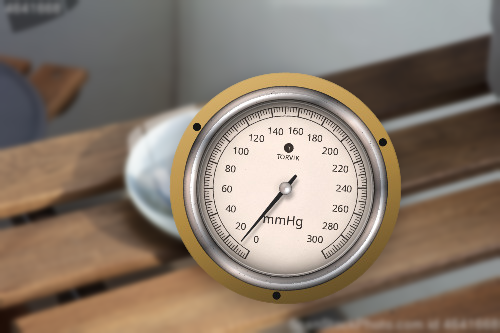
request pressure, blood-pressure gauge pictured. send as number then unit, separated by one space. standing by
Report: 10 mmHg
